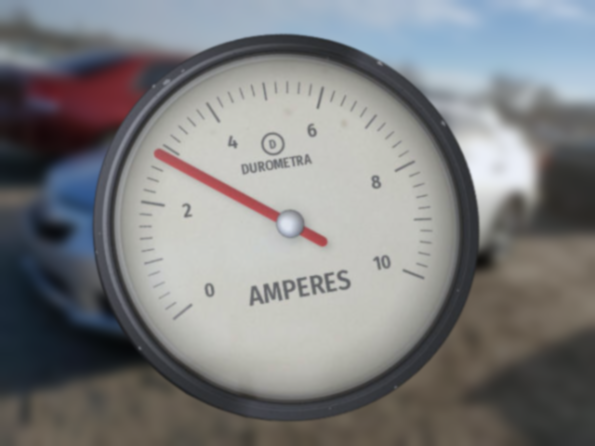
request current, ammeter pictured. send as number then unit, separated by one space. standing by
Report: 2.8 A
